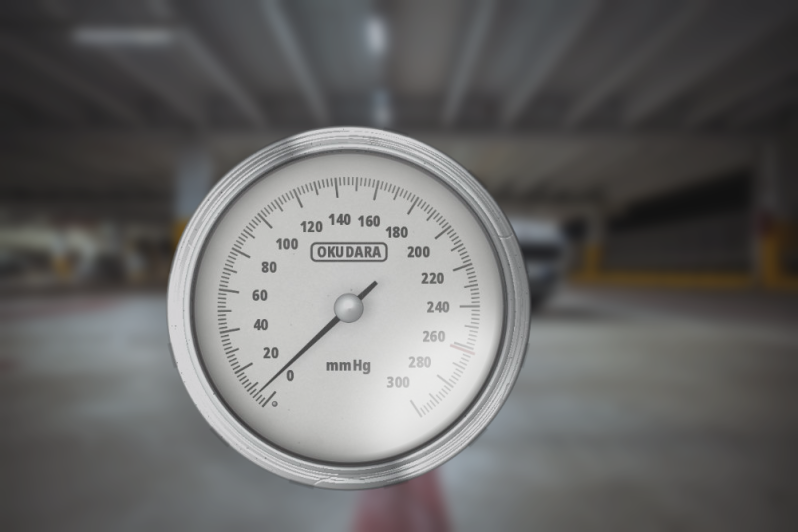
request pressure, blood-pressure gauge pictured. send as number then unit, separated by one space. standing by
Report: 6 mmHg
